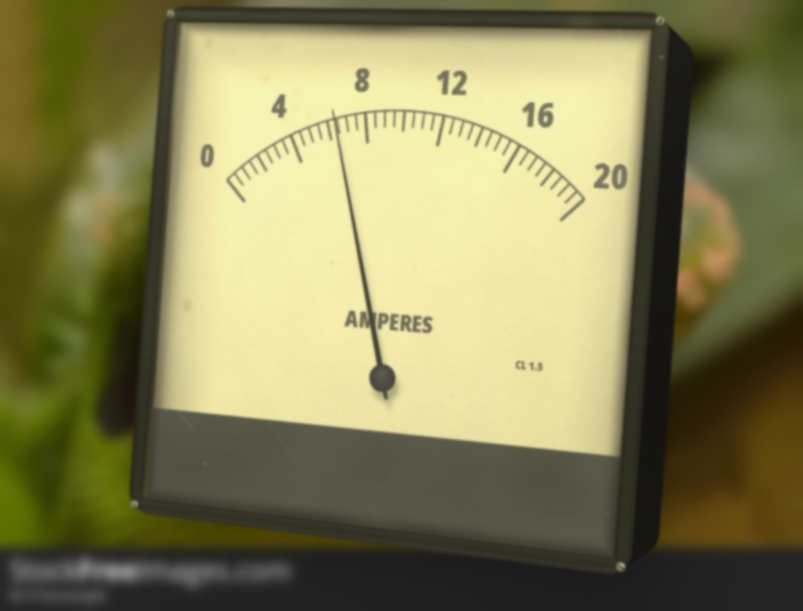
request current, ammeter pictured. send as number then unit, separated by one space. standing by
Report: 6.5 A
